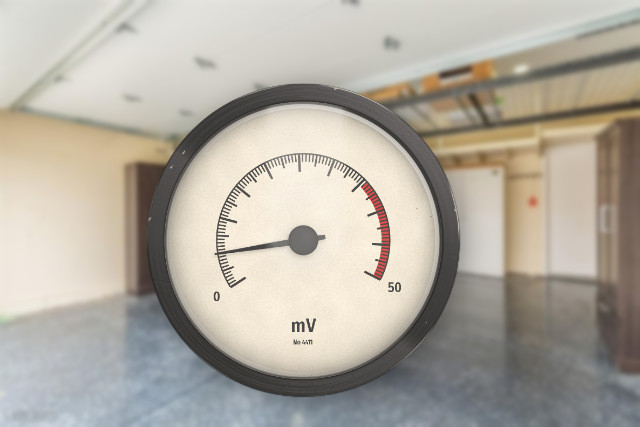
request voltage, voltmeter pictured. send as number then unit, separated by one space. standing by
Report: 5 mV
